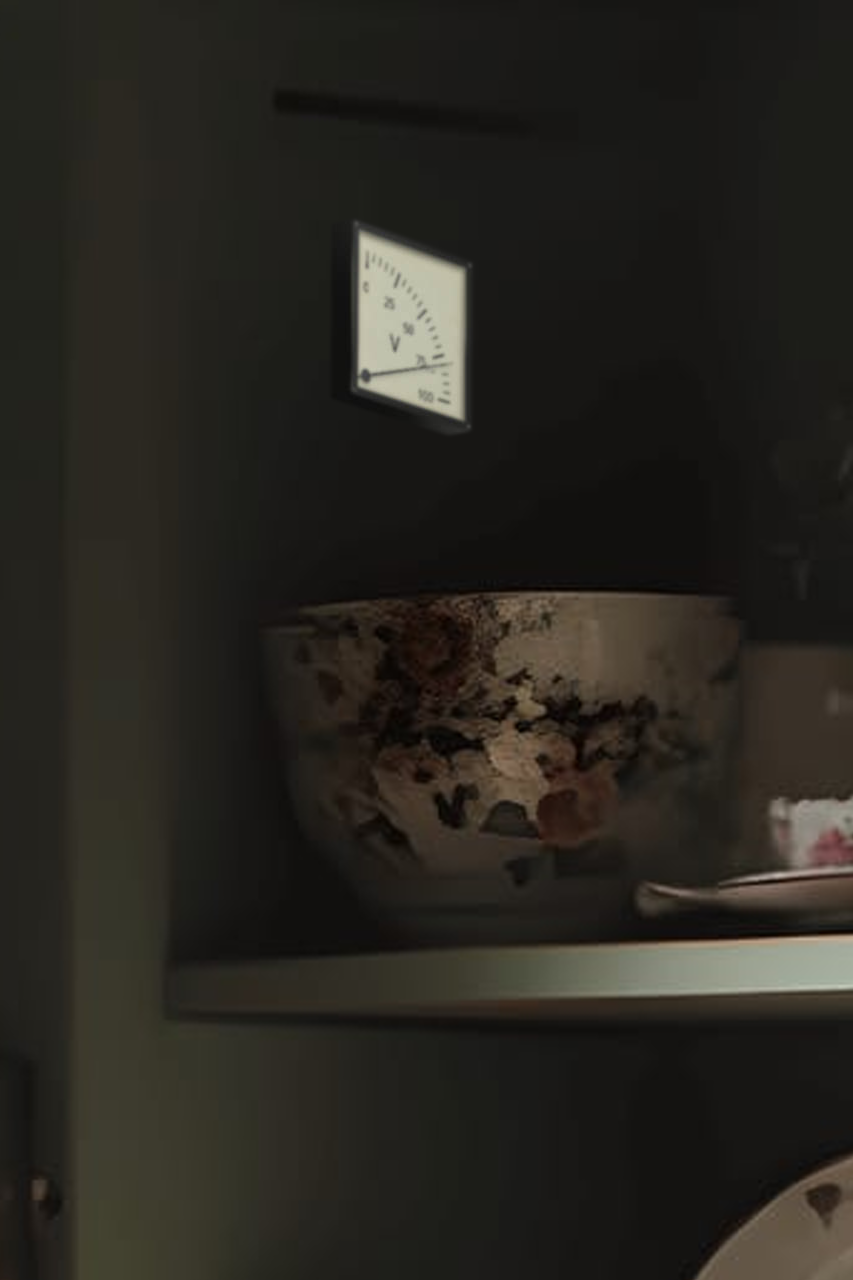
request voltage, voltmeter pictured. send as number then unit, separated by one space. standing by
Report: 80 V
